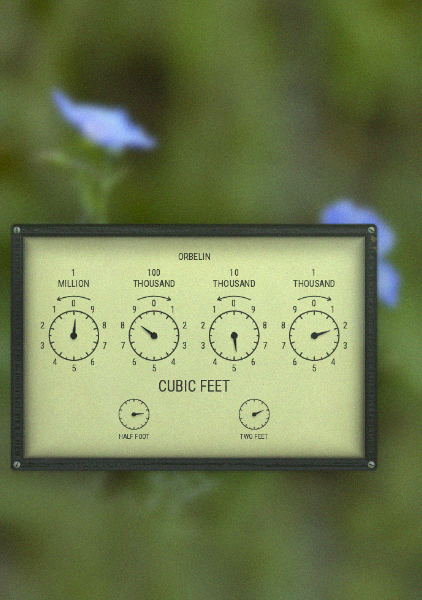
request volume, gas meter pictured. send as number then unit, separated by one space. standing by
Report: 985200 ft³
